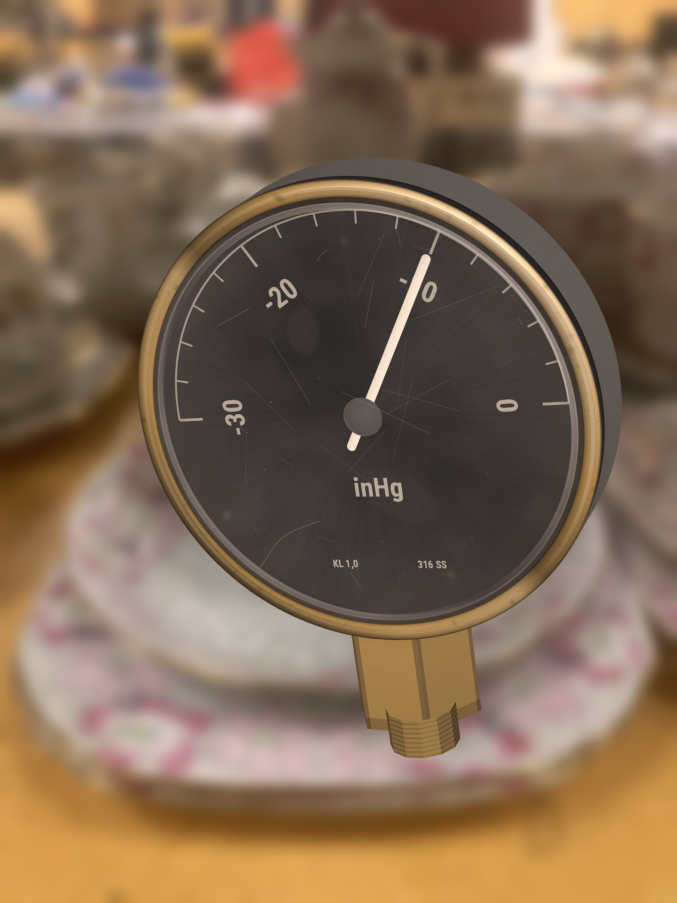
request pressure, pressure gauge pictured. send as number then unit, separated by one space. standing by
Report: -10 inHg
